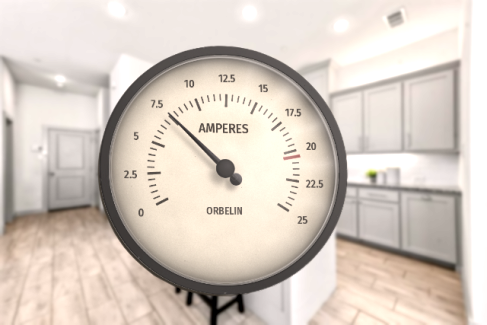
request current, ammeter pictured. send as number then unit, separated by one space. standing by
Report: 7.5 A
